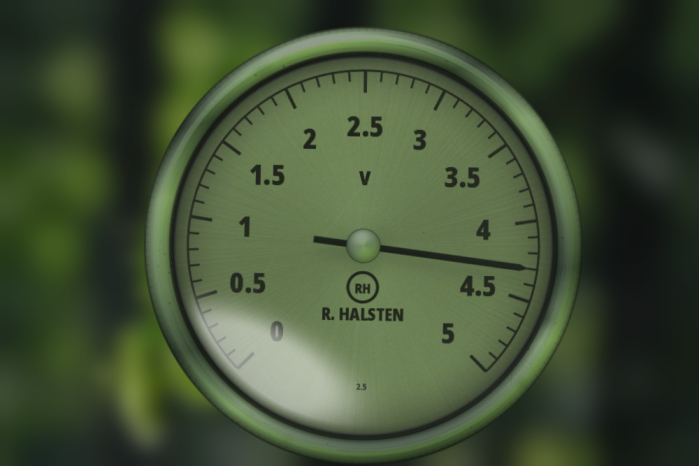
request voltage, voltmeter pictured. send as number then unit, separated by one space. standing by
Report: 4.3 V
